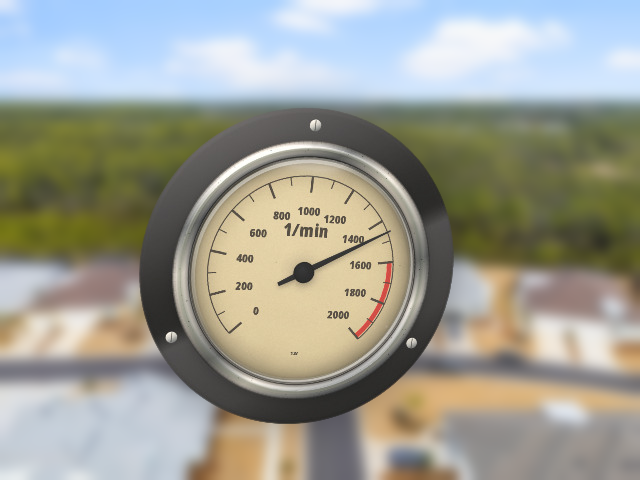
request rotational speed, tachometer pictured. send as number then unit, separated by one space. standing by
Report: 1450 rpm
